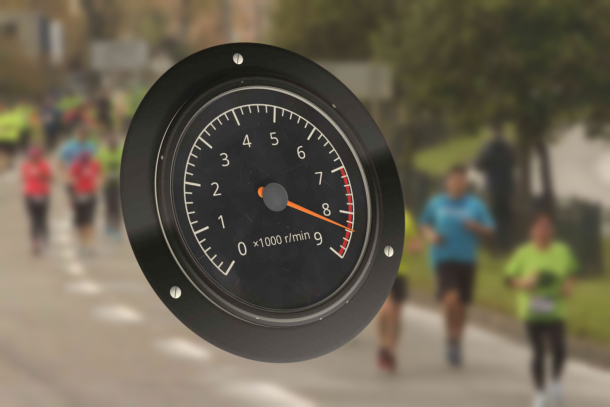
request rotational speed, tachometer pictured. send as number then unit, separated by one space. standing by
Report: 8400 rpm
